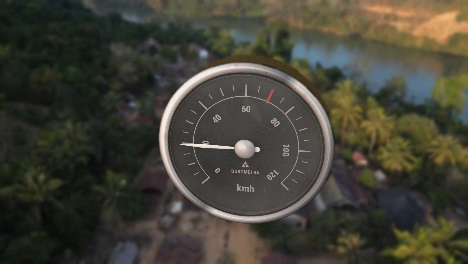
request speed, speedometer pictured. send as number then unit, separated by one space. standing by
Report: 20 km/h
